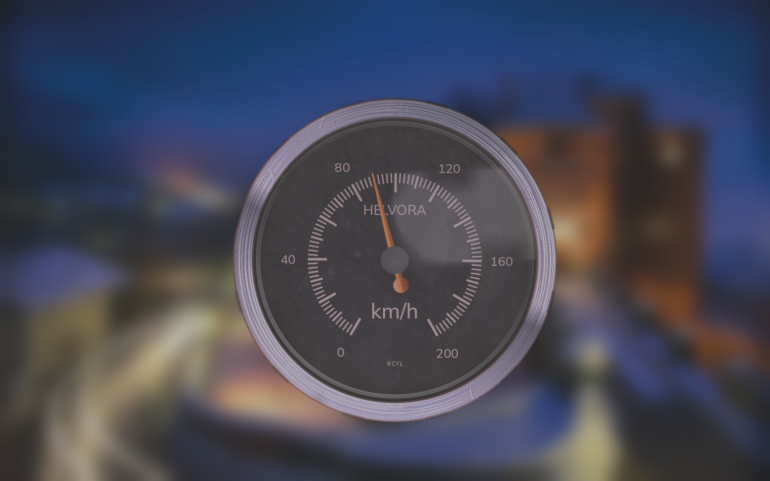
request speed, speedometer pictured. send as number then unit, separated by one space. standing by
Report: 90 km/h
